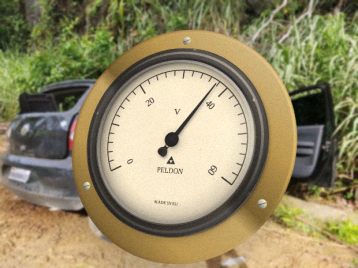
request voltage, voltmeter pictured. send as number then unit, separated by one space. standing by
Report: 38 V
